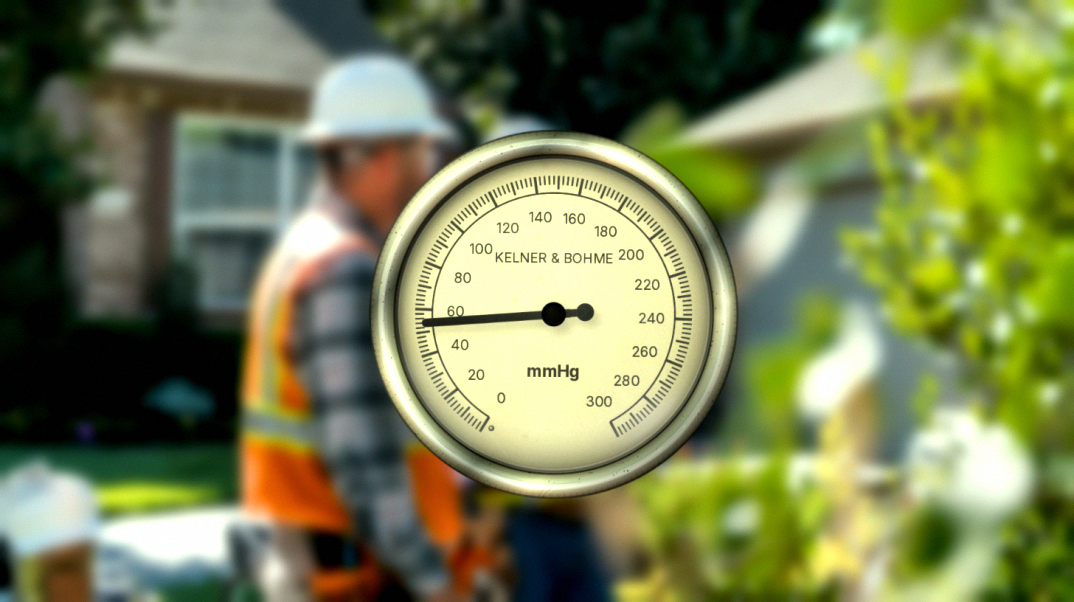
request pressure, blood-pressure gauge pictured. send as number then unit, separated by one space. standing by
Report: 54 mmHg
